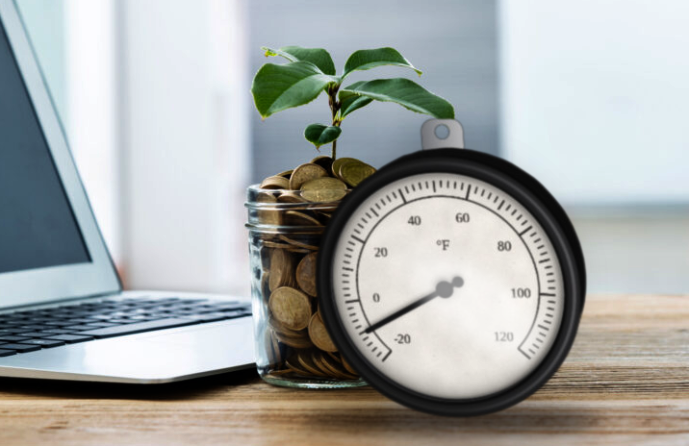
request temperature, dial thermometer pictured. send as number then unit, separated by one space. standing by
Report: -10 °F
